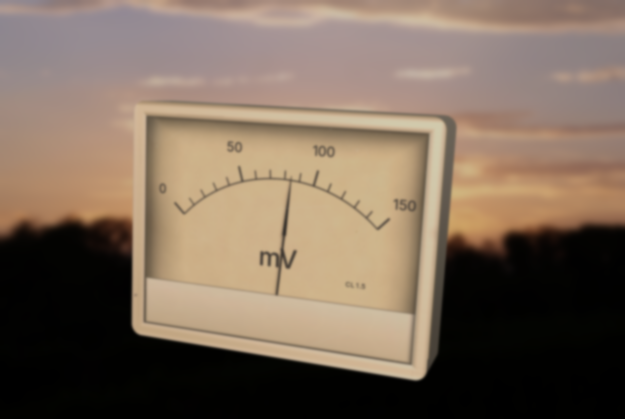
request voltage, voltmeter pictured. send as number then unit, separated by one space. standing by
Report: 85 mV
